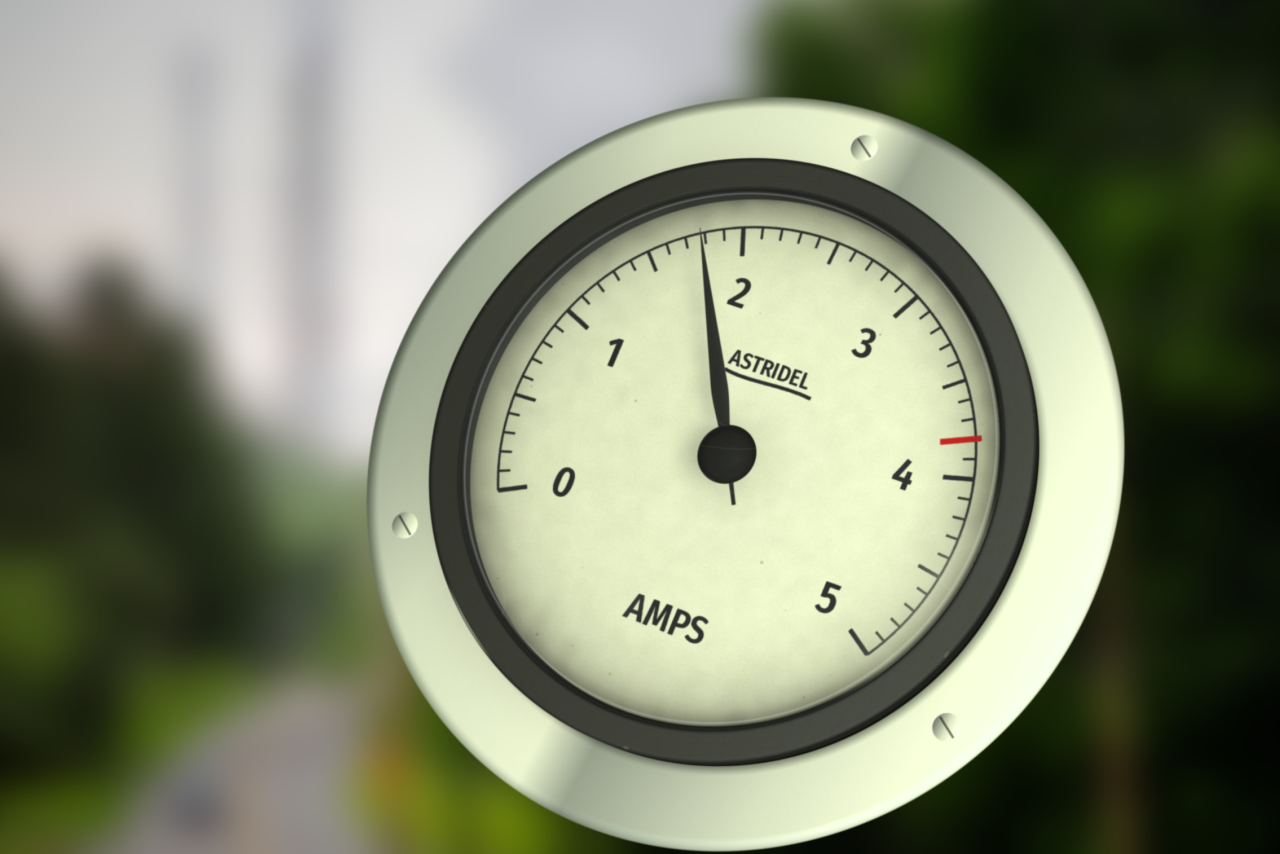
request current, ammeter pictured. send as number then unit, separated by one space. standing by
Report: 1.8 A
